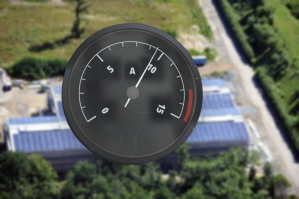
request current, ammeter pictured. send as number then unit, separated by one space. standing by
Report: 9.5 A
